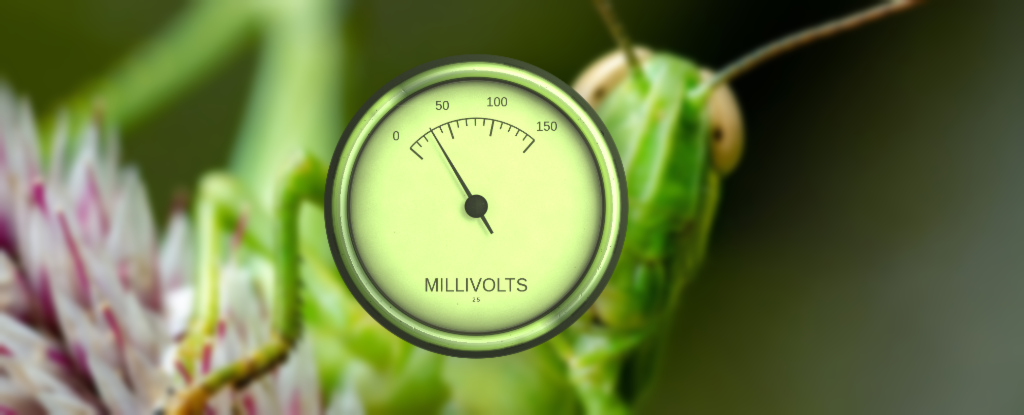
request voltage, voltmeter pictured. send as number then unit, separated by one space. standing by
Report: 30 mV
